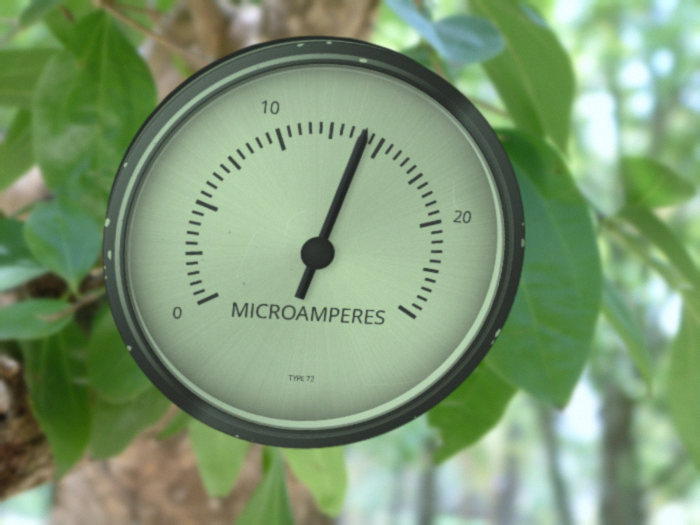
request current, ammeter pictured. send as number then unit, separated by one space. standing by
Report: 14 µA
